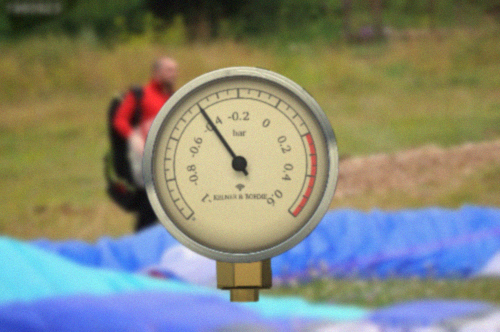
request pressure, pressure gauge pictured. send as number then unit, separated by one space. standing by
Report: -0.4 bar
